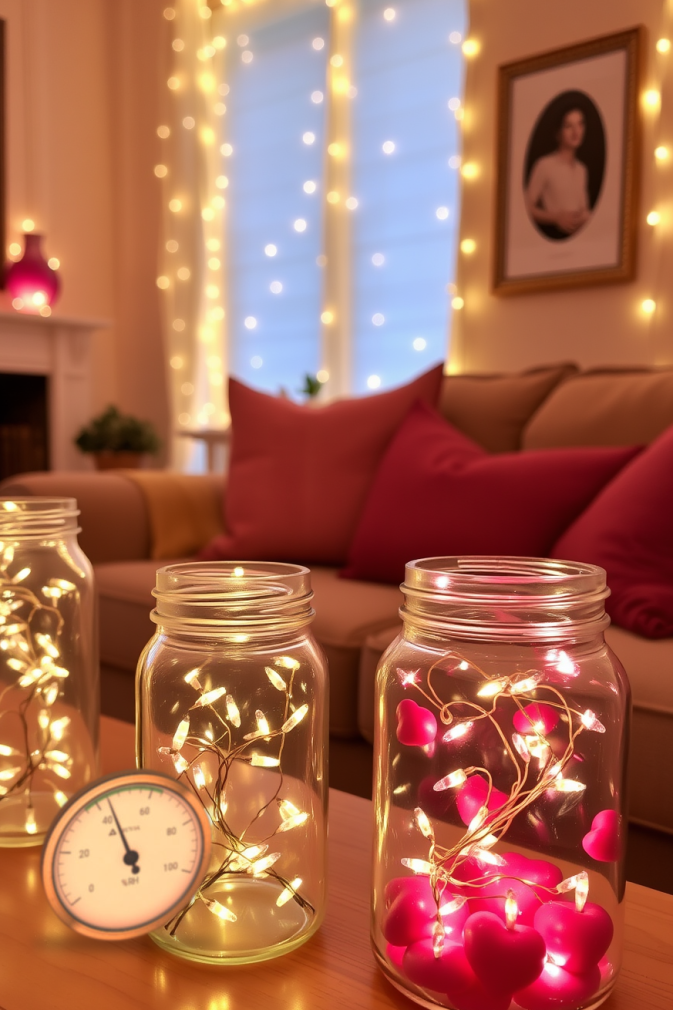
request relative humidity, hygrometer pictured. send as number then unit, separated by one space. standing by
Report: 44 %
